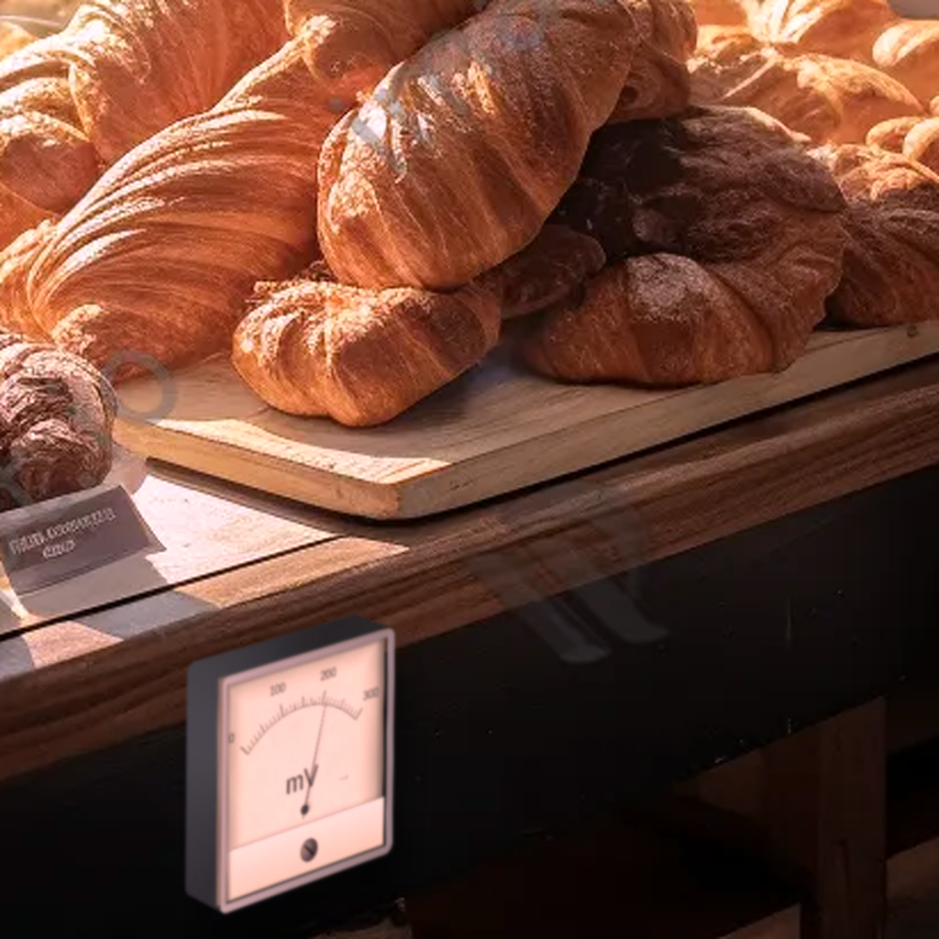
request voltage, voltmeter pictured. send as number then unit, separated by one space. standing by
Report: 200 mV
